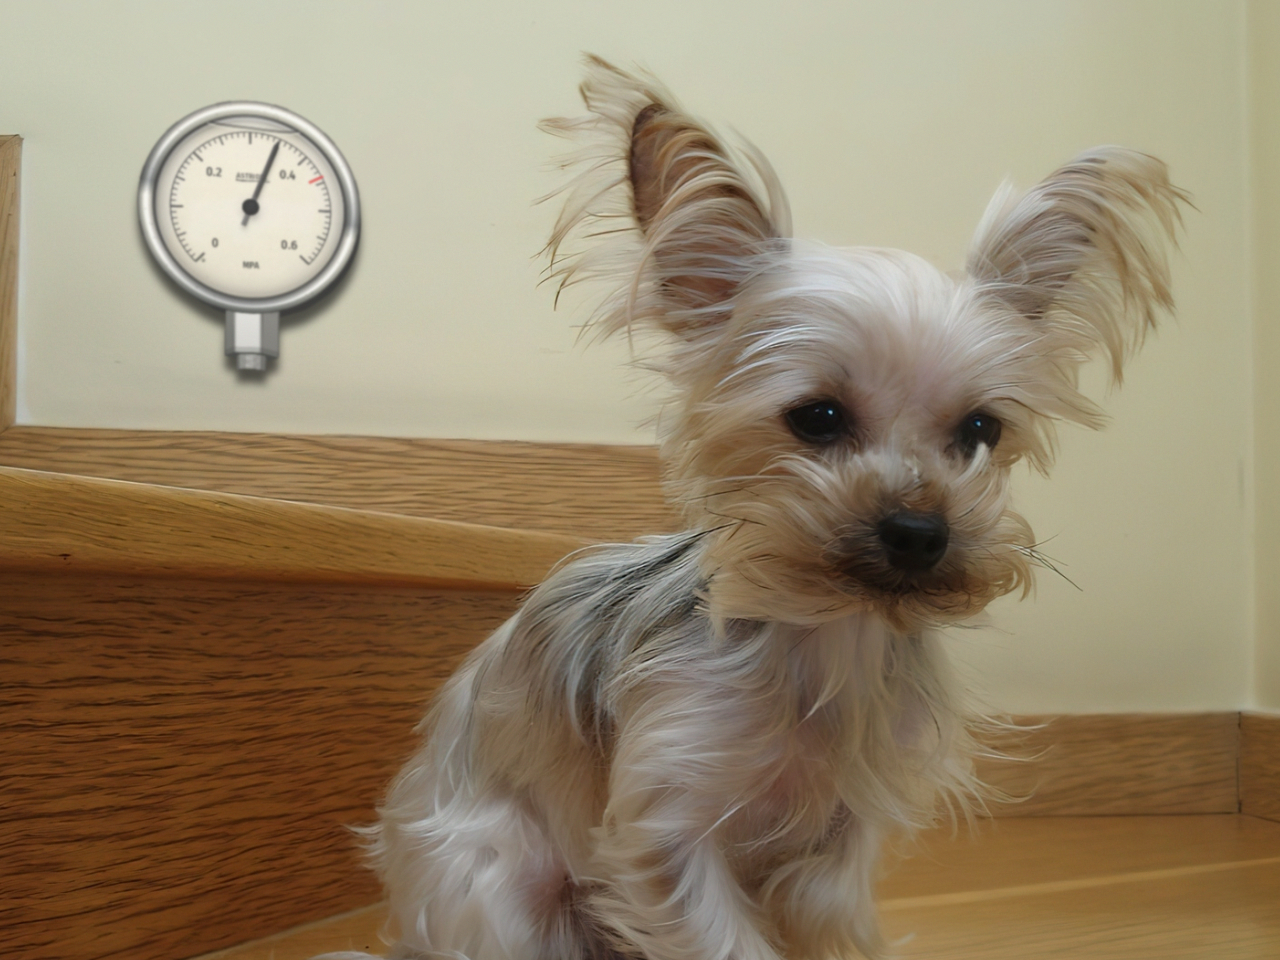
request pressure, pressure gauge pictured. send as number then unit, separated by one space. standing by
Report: 0.35 MPa
